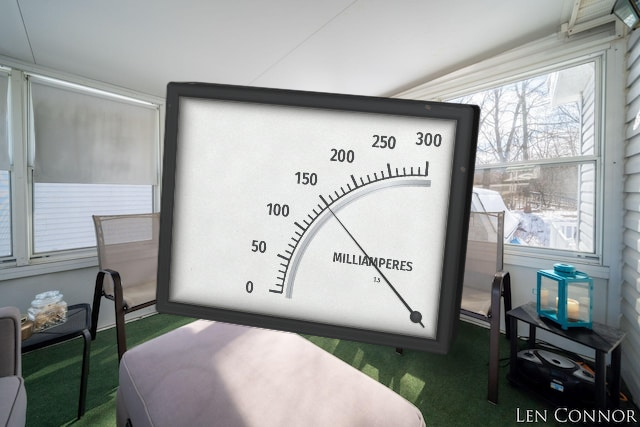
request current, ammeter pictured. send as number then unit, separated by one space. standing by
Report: 150 mA
